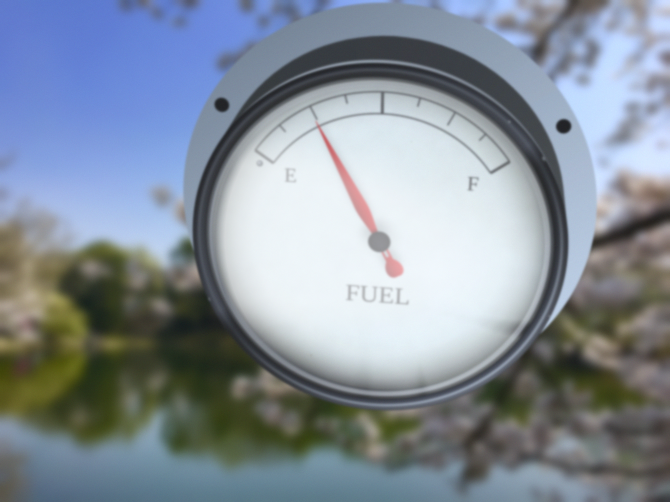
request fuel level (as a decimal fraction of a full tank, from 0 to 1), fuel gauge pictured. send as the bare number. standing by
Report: 0.25
